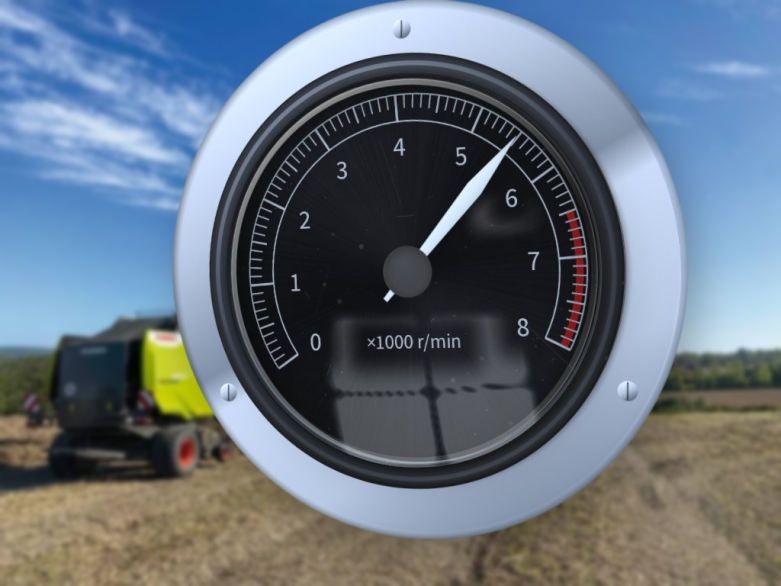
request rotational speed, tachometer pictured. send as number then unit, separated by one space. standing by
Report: 5500 rpm
